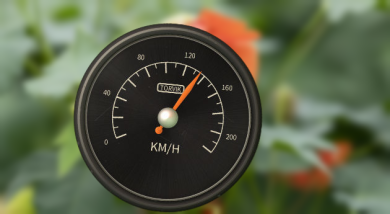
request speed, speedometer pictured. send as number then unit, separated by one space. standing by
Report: 135 km/h
